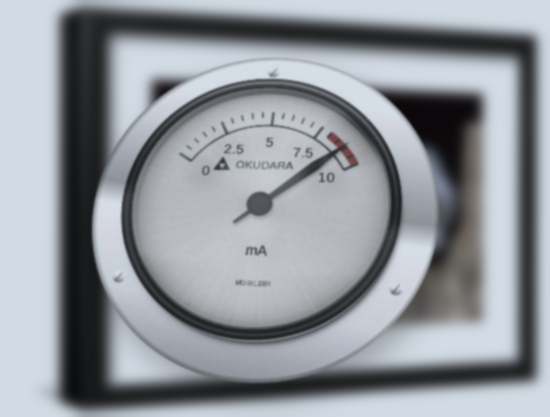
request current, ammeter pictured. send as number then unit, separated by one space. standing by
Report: 9 mA
